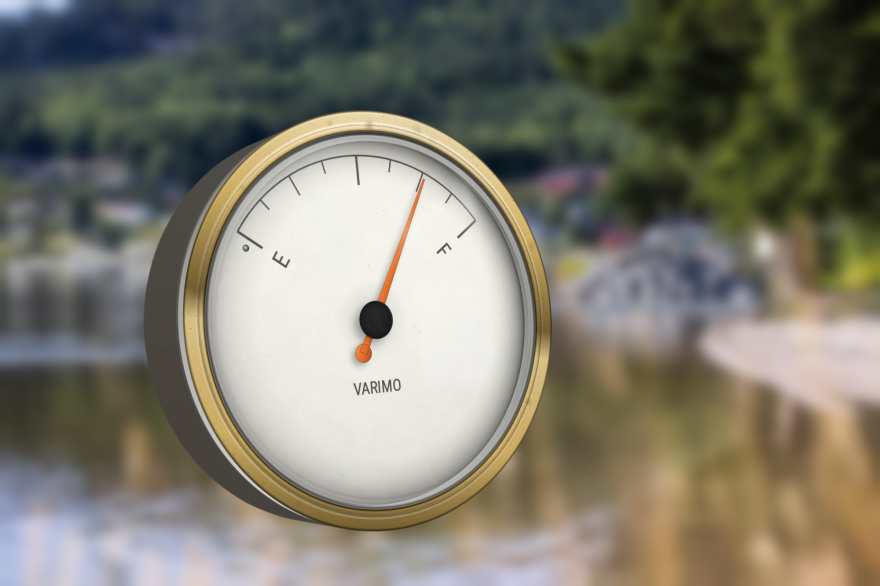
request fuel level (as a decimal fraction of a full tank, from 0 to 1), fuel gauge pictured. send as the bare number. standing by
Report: 0.75
